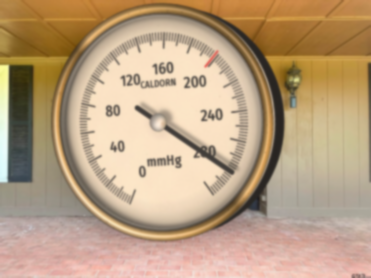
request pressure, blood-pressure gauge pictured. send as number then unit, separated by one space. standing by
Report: 280 mmHg
